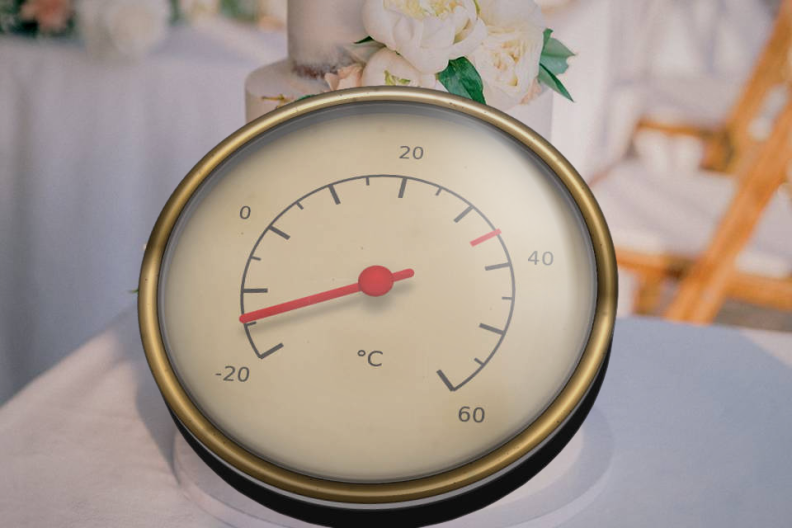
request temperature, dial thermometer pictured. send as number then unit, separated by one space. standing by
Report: -15 °C
